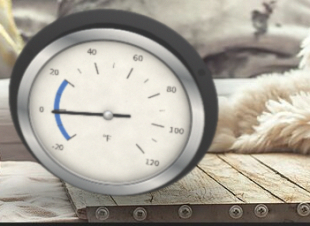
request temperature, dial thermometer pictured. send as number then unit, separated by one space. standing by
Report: 0 °F
